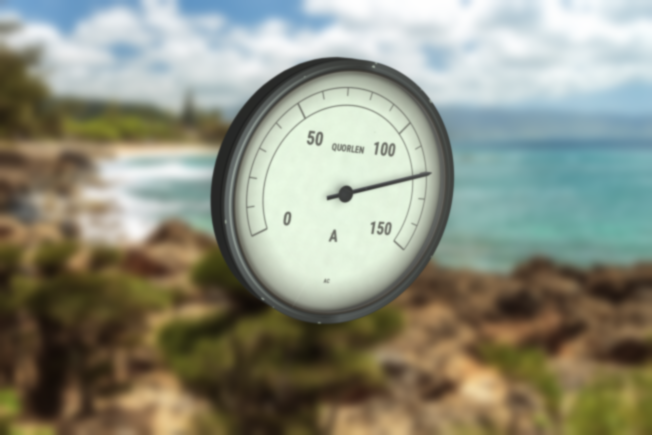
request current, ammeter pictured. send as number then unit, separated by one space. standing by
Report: 120 A
